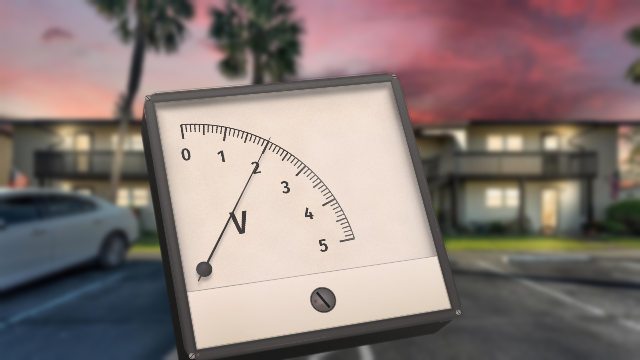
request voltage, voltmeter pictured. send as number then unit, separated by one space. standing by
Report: 2 V
